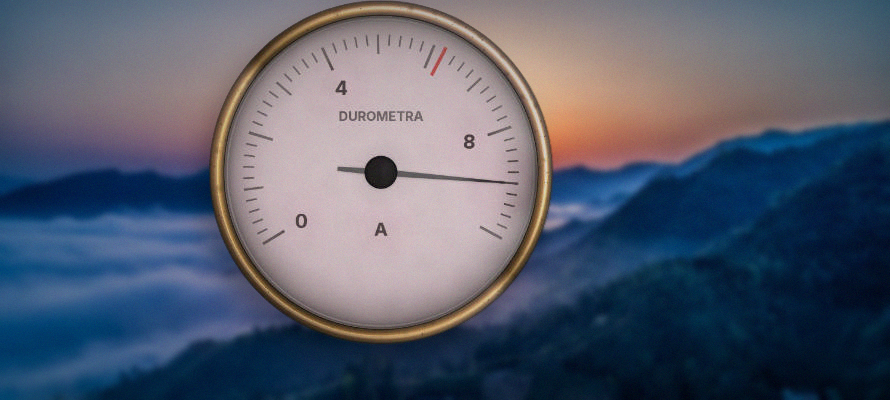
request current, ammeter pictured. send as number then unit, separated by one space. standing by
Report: 9 A
